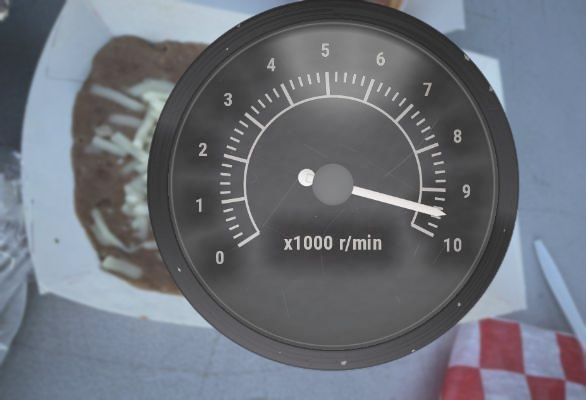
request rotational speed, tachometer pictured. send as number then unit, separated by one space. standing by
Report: 9500 rpm
